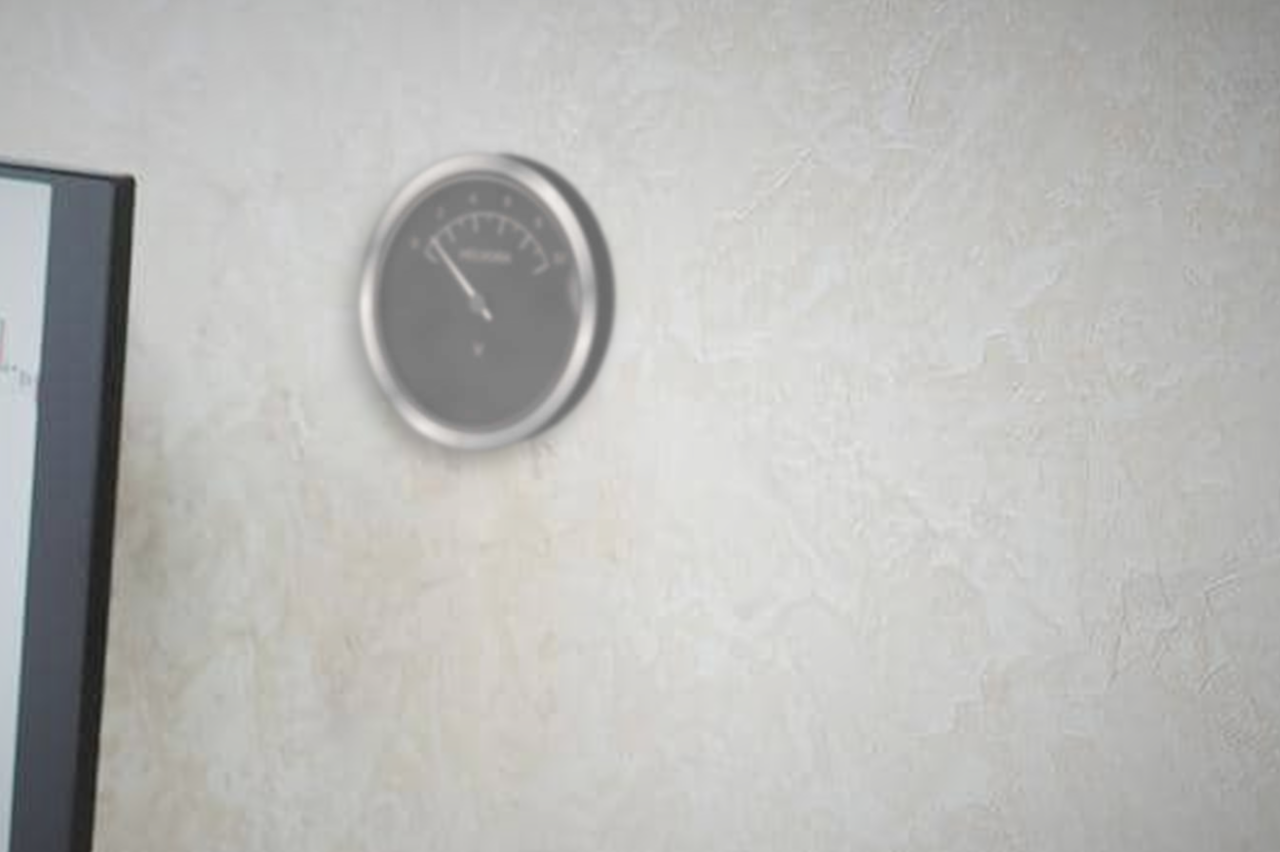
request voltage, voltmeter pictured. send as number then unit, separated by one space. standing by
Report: 1 V
